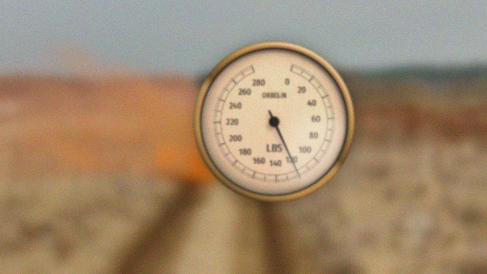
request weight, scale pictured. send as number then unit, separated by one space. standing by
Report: 120 lb
